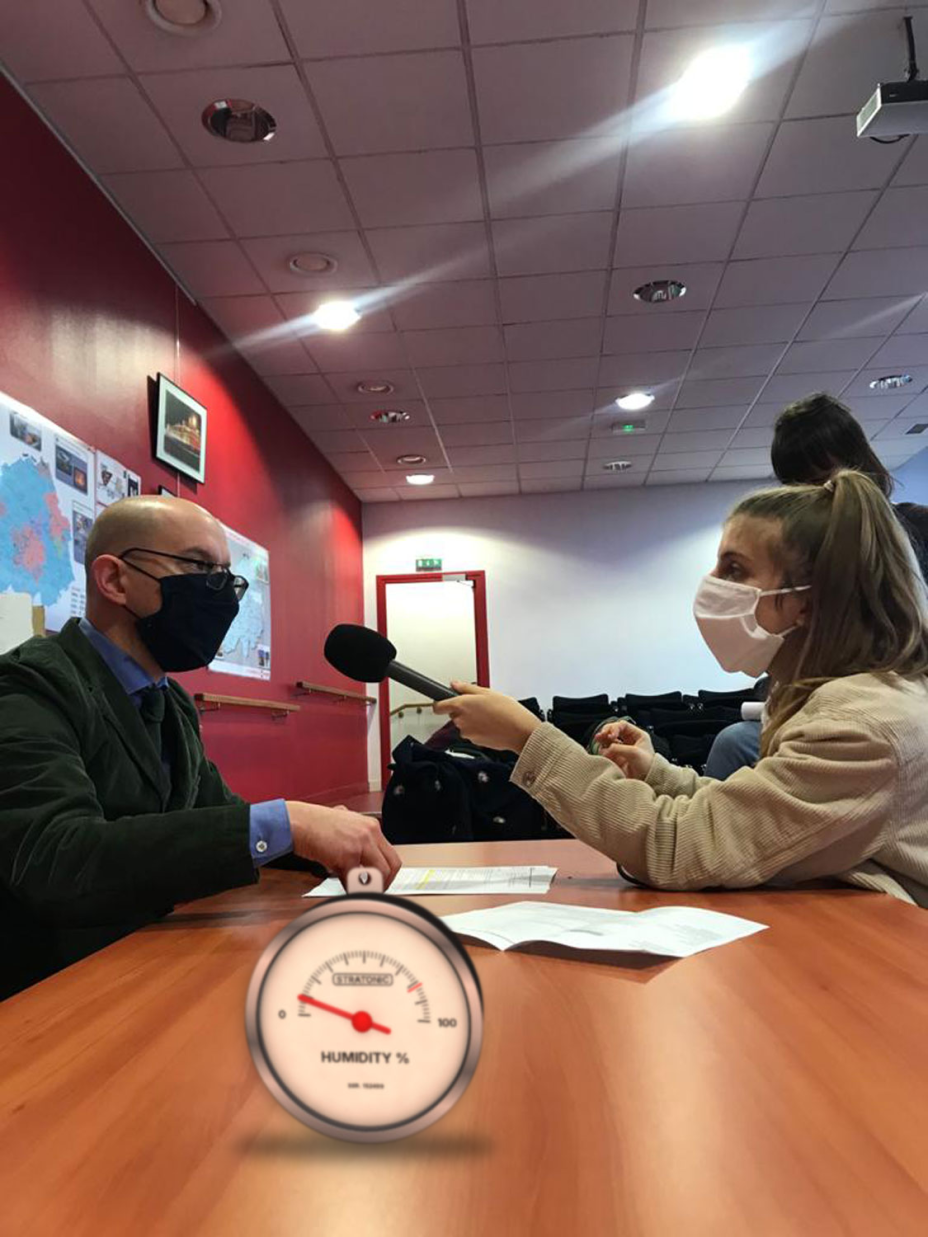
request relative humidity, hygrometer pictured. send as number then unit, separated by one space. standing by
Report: 10 %
